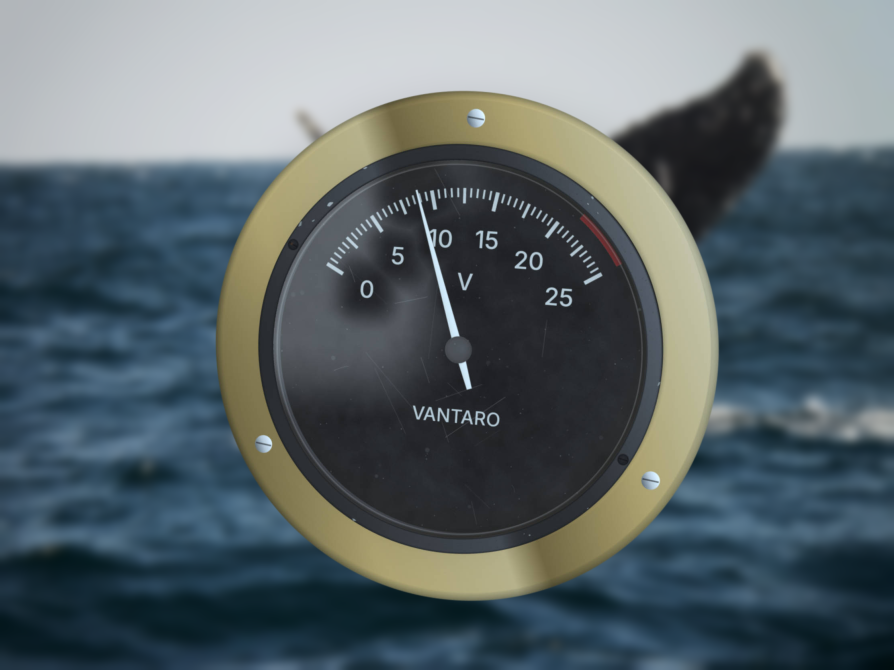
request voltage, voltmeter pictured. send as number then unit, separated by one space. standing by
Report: 9 V
